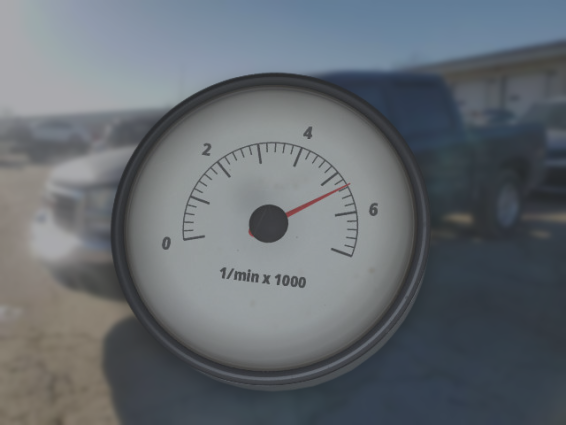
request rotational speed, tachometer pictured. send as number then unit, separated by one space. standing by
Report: 5400 rpm
